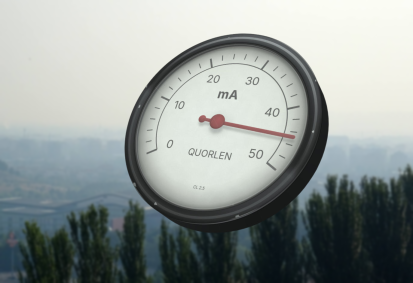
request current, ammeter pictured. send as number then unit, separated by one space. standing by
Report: 45 mA
